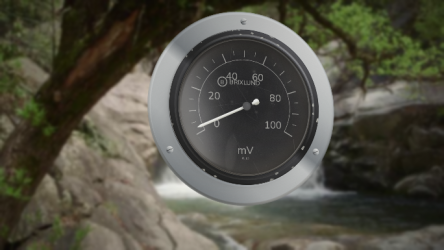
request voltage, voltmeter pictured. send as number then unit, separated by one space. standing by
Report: 2.5 mV
